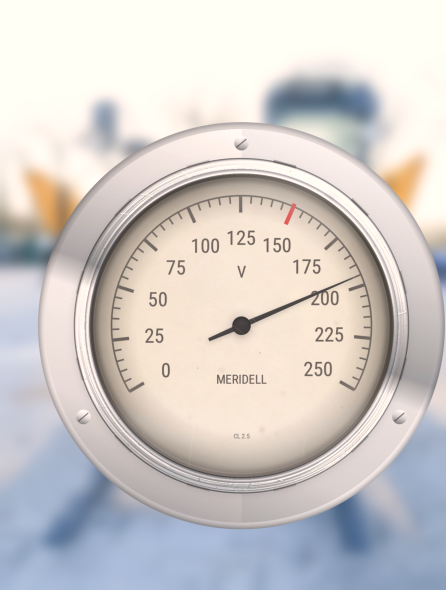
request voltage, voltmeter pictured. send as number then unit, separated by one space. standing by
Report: 195 V
